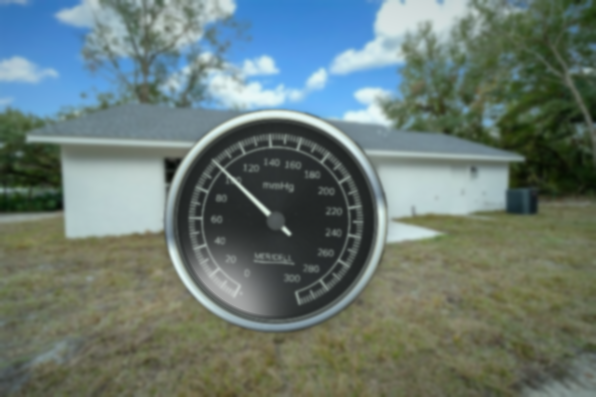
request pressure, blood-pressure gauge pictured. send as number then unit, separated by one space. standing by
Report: 100 mmHg
